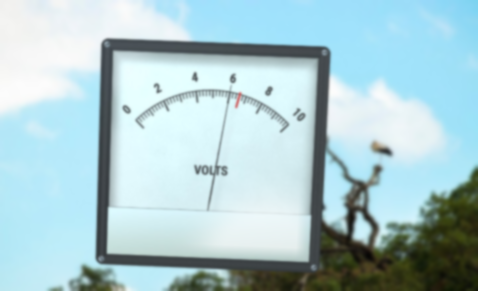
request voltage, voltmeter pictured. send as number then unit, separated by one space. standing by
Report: 6 V
